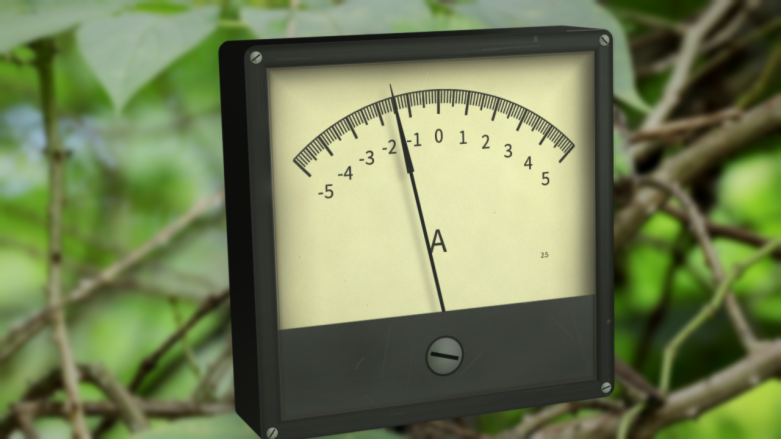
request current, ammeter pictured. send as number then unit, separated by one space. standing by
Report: -1.5 A
